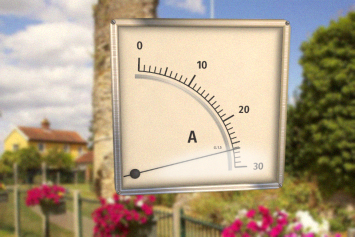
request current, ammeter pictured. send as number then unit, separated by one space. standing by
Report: 26 A
